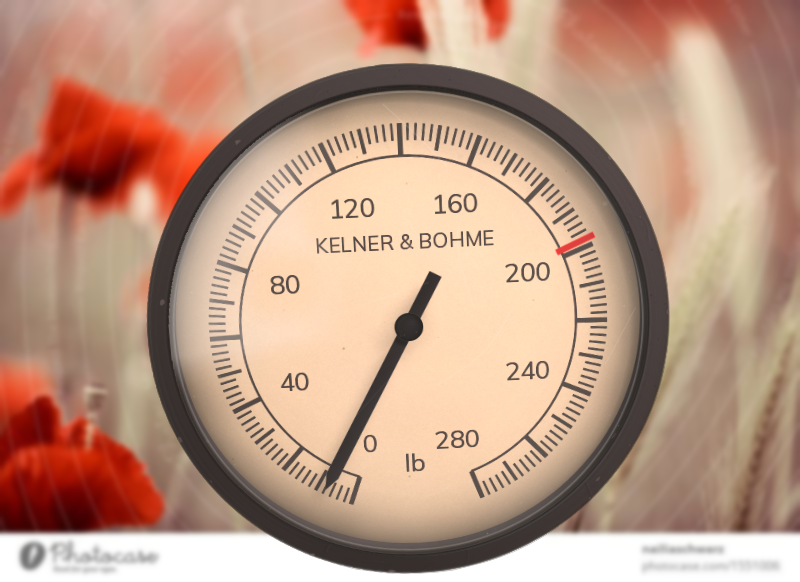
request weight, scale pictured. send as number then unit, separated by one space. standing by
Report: 8 lb
